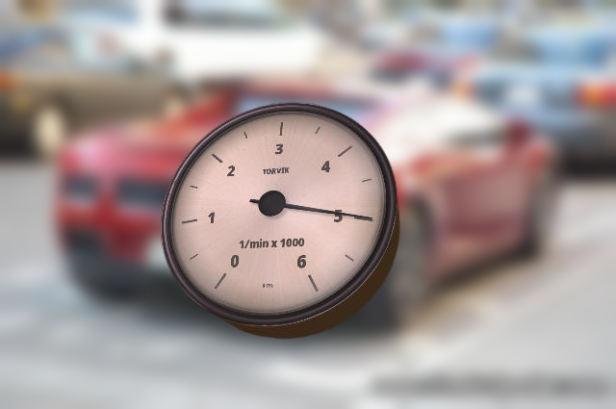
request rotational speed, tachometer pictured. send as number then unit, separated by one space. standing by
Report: 5000 rpm
